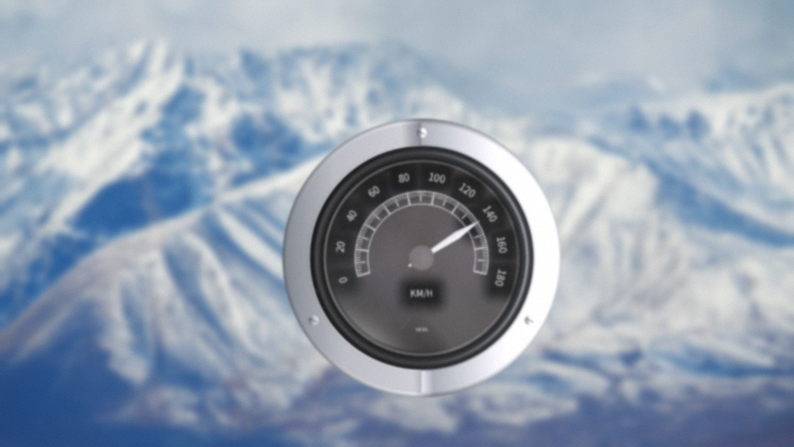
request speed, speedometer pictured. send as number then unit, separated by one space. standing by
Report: 140 km/h
